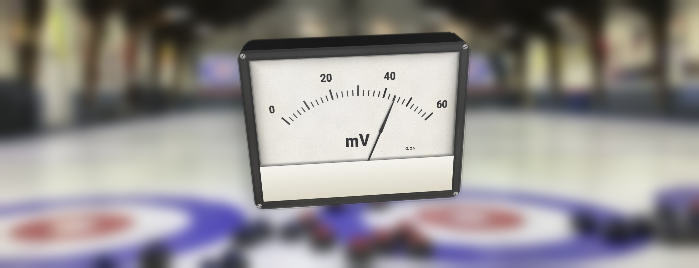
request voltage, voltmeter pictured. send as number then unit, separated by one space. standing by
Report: 44 mV
